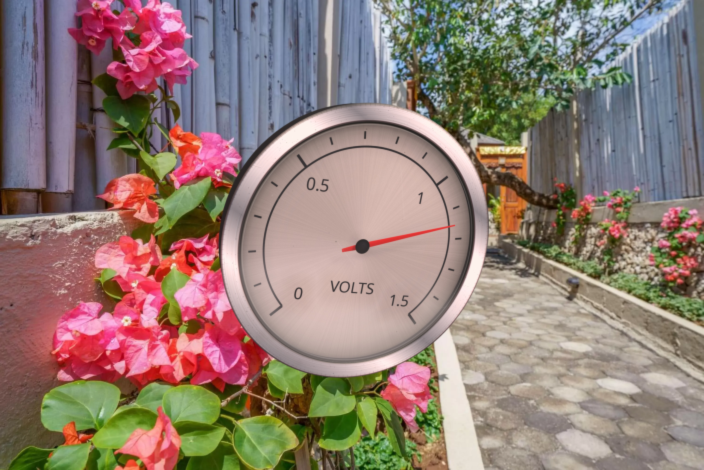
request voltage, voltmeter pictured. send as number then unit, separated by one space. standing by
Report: 1.15 V
